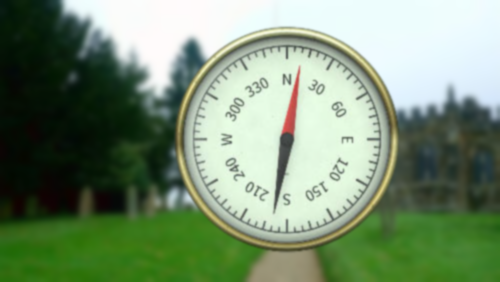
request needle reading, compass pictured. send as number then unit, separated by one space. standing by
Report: 10 °
